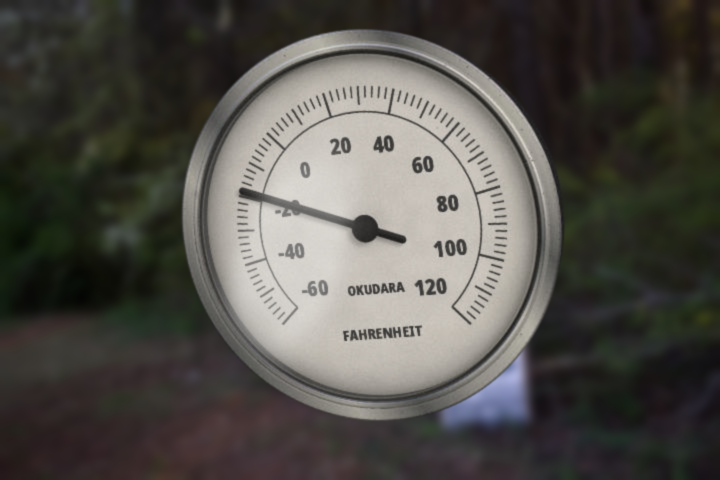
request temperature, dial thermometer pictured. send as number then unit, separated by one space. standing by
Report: -18 °F
